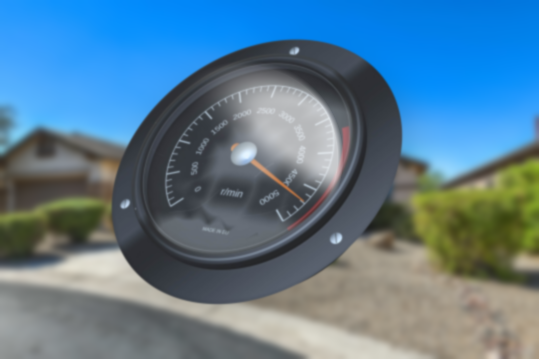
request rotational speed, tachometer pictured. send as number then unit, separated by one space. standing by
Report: 4700 rpm
